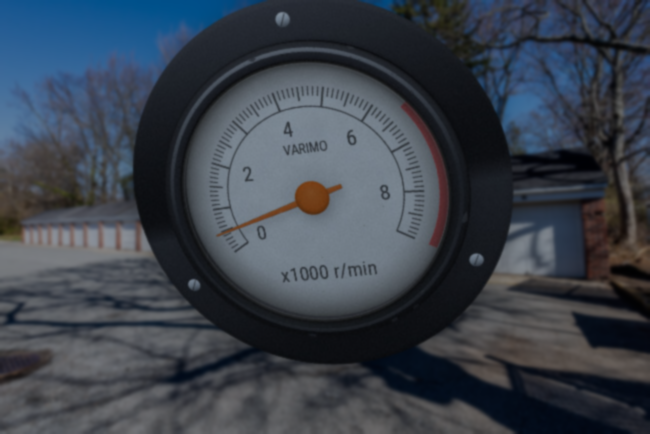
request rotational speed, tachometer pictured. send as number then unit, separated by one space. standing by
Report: 500 rpm
